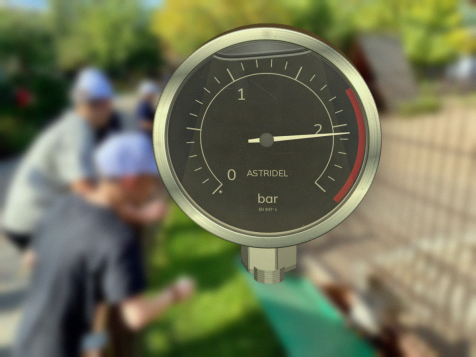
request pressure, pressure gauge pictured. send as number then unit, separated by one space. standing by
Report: 2.05 bar
